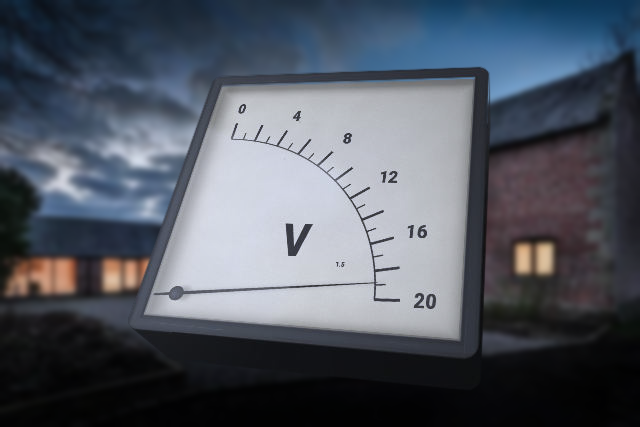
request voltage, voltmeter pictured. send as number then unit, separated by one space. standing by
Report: 19 V
